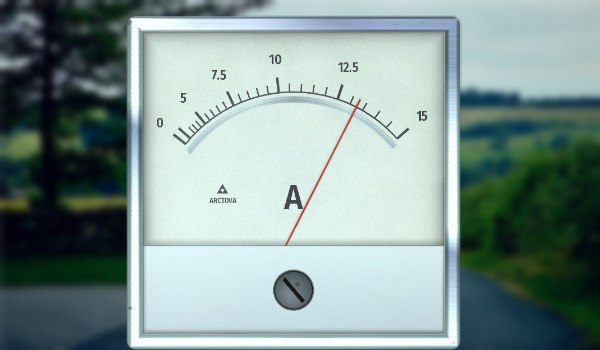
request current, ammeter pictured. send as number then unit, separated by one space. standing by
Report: 13.25 A
